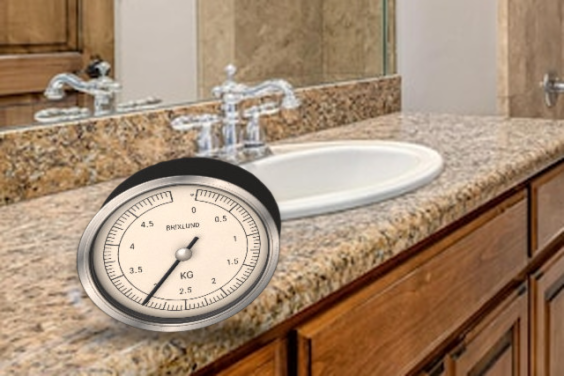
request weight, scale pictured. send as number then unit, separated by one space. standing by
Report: 3 kg
